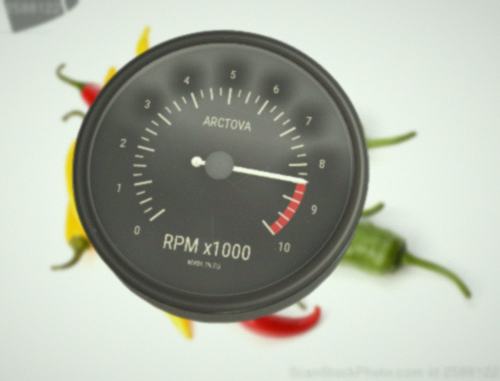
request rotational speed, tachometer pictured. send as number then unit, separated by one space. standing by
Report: 8500 rpm
